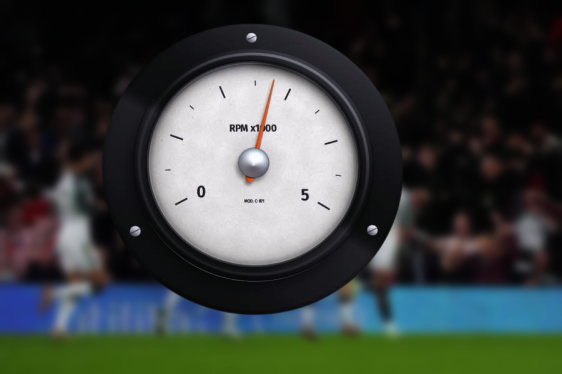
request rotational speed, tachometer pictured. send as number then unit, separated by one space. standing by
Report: 2750 rpm
